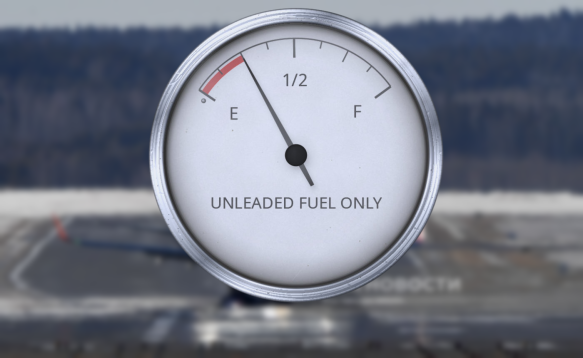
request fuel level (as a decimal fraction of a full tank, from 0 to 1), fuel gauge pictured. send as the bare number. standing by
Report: 0.25
